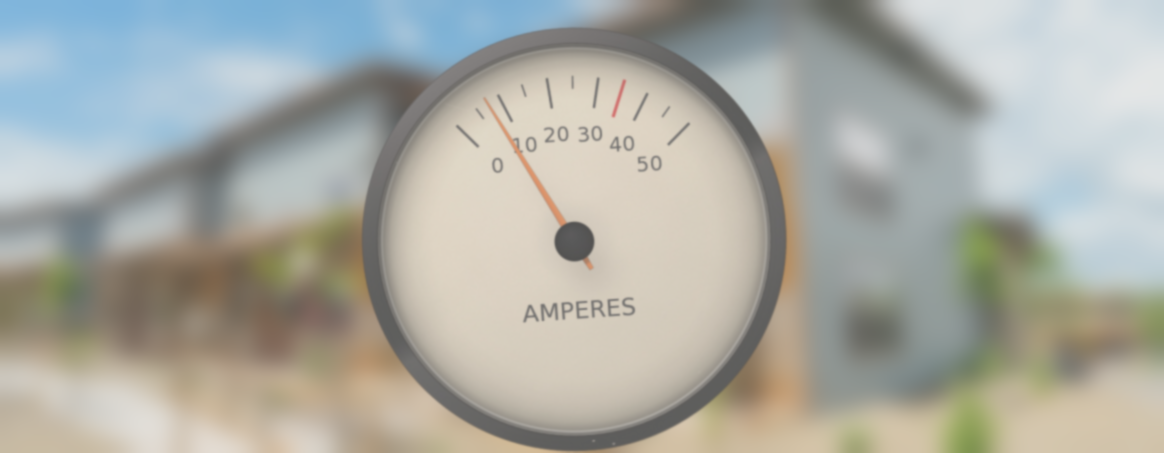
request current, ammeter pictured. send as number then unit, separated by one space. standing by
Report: 7.5 A
